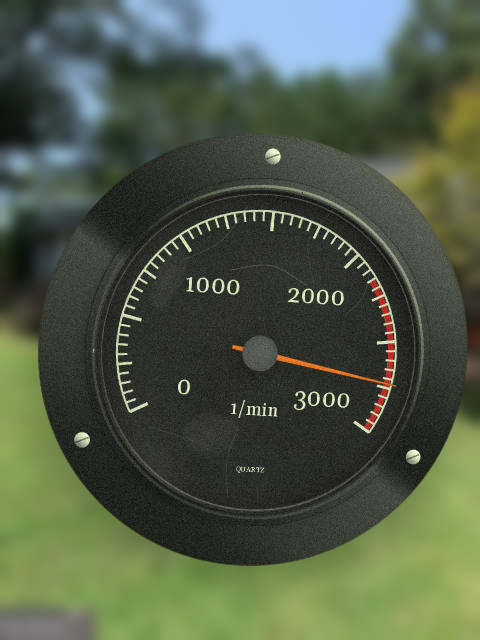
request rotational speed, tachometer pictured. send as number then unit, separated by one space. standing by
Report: 2725 rpm
